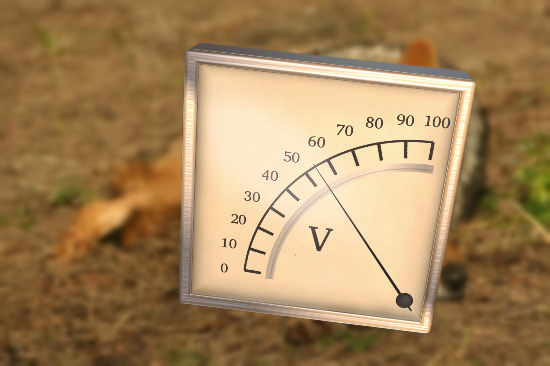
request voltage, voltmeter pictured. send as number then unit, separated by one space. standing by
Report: 55 V
